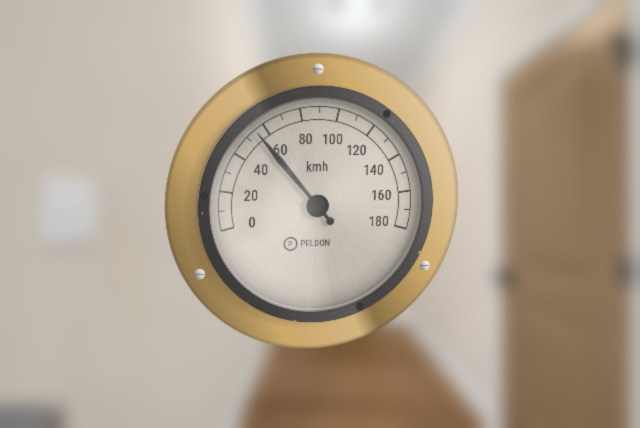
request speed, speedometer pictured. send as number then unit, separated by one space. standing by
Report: 55 km/h
